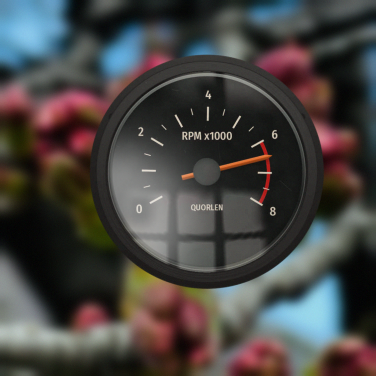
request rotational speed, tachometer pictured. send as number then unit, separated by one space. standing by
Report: 6500 rpm
